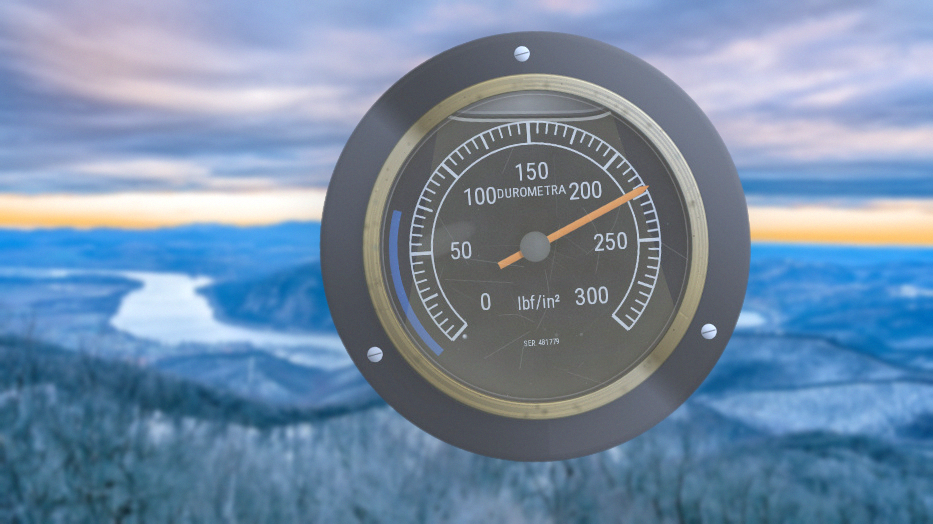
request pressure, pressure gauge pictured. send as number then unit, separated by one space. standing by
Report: 222.5 psi
